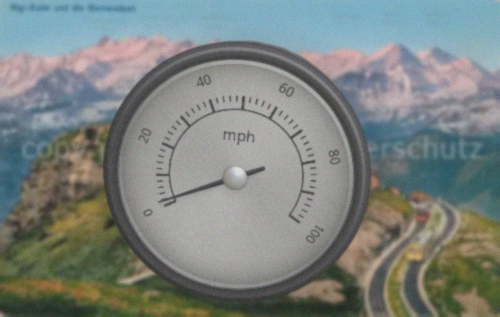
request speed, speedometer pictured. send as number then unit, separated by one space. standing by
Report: 2 mph
